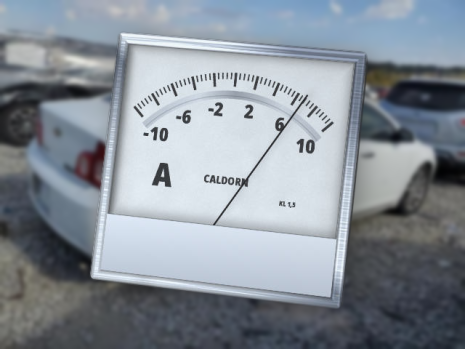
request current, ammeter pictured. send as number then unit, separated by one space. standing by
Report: 6.8 A
